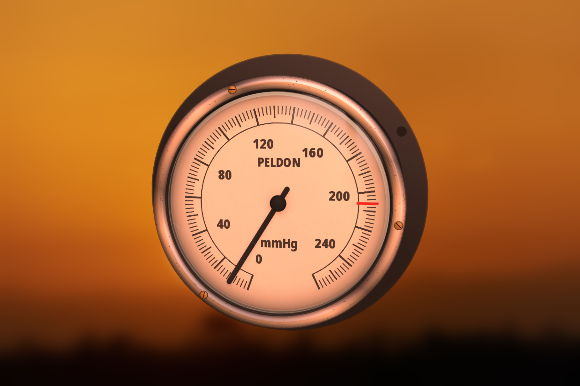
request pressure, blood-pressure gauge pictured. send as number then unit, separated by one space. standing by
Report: 10 mmHg
